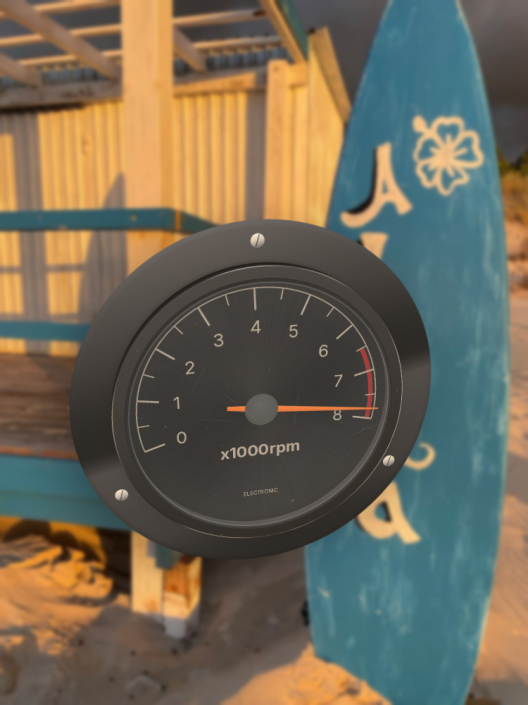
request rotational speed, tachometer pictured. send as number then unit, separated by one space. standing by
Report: 7750 rpm
